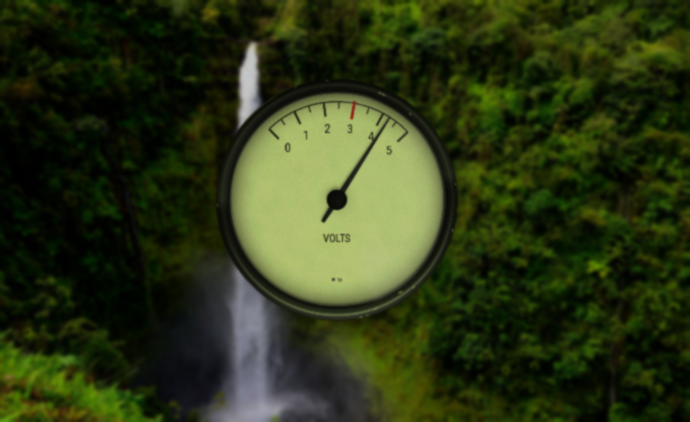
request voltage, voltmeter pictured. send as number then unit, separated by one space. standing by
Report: 4.25 V
